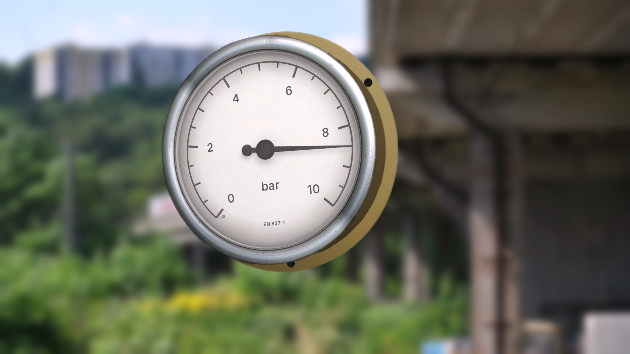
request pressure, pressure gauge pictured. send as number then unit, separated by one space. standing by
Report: 8.5 bar
